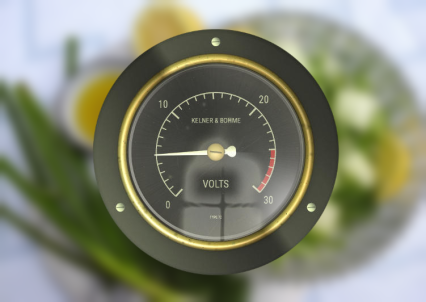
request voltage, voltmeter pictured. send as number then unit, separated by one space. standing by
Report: 5 V
